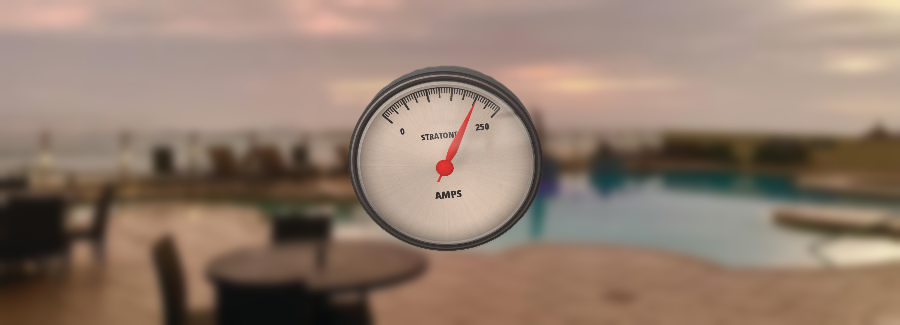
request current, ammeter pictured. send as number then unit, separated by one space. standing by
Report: 200 A
